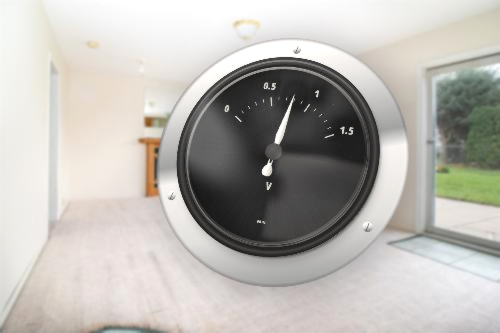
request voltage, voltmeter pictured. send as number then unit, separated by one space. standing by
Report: 0.8 V
